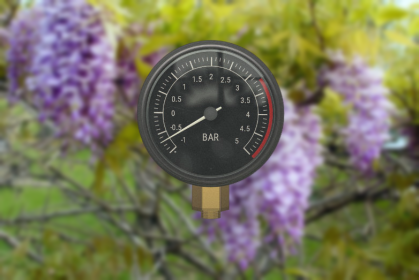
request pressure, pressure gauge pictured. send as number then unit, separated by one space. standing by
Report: -0.7 bar
